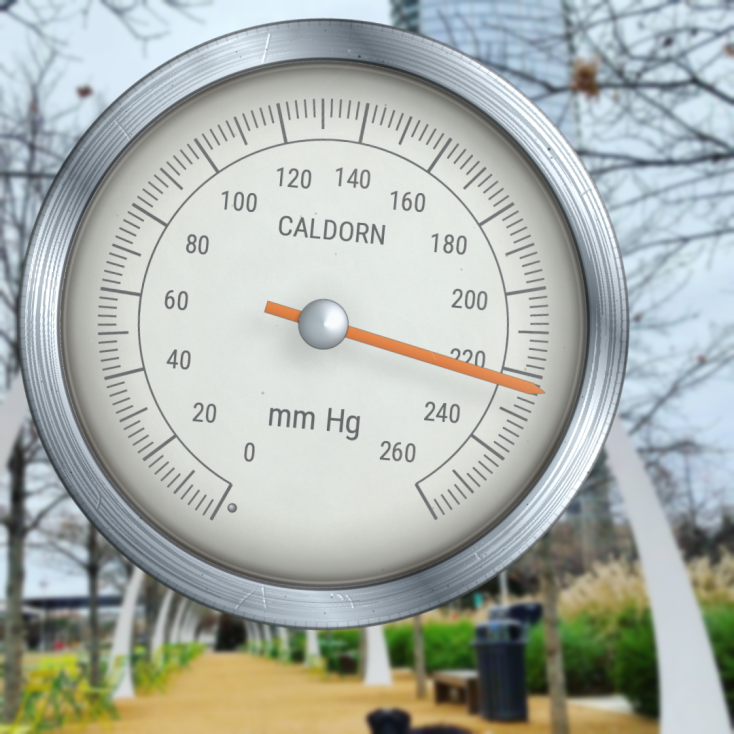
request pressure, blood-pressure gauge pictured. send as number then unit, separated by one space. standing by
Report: 223 mmHg
